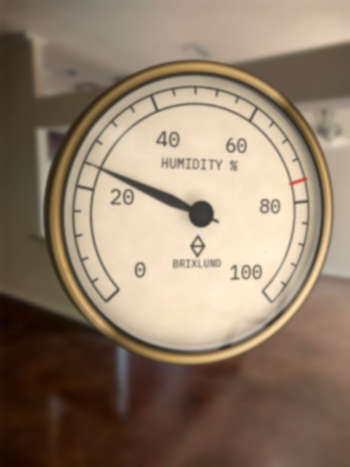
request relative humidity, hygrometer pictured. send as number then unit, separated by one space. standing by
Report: 24 %
